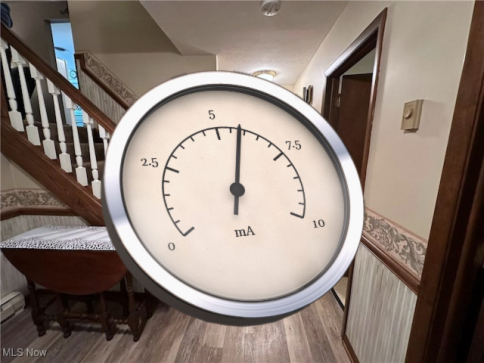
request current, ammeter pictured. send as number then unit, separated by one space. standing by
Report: 5.75 mA
